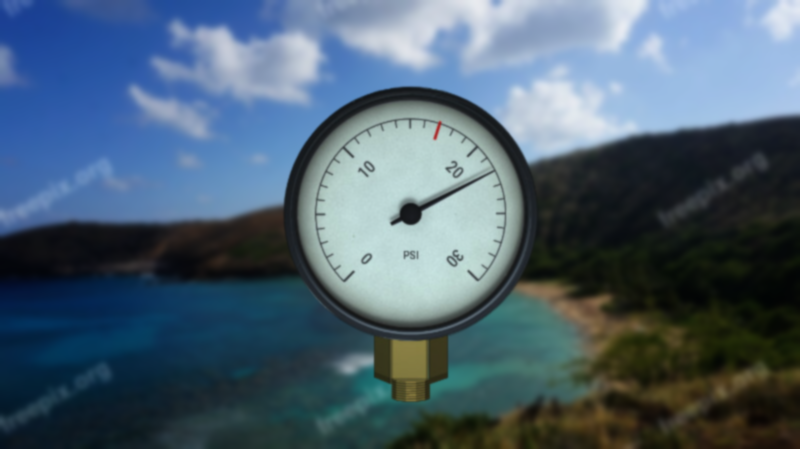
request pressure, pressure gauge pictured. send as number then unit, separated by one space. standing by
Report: 22 psi
